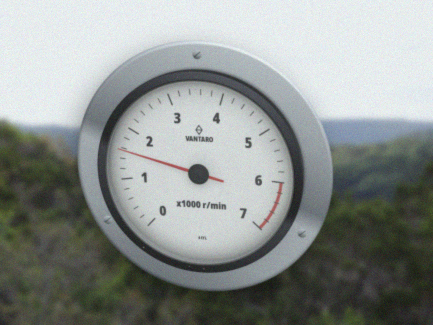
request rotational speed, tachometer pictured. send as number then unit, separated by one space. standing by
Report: 1600 rpm
